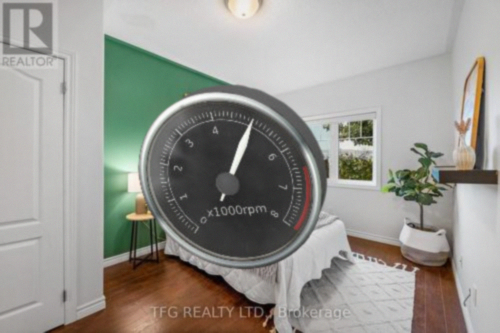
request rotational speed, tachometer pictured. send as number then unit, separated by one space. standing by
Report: 5000 rpm
